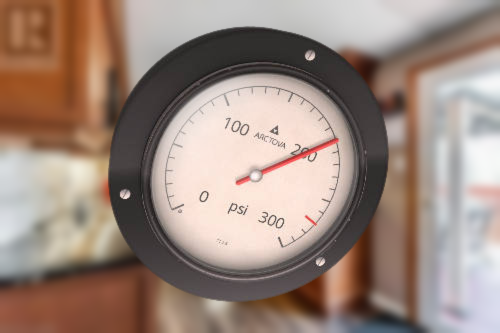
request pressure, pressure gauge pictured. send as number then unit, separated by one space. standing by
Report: 200 psi
